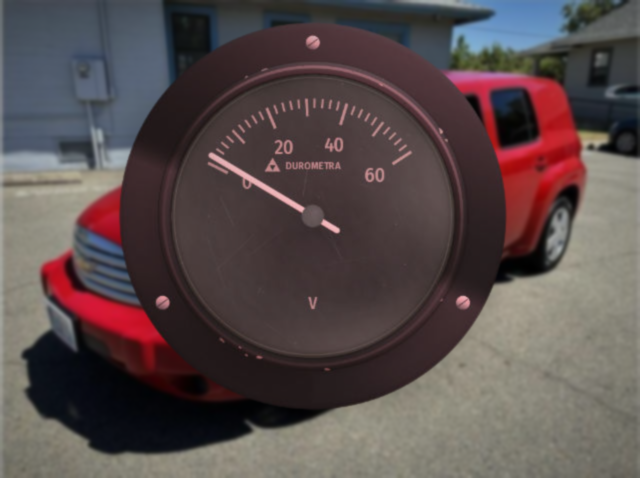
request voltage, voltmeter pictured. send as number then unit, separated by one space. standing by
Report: 2 V
